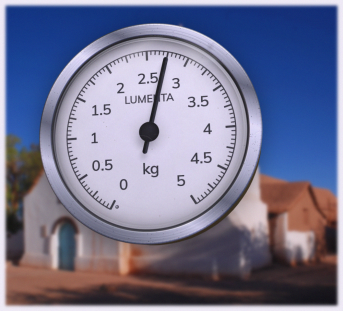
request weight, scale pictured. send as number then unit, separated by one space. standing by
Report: 2.75 kg
